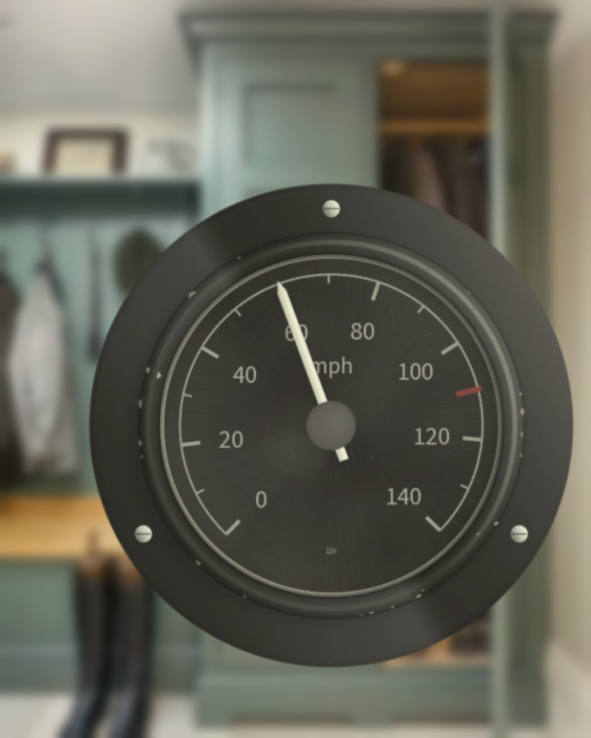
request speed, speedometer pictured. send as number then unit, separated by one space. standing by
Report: 60 mph
